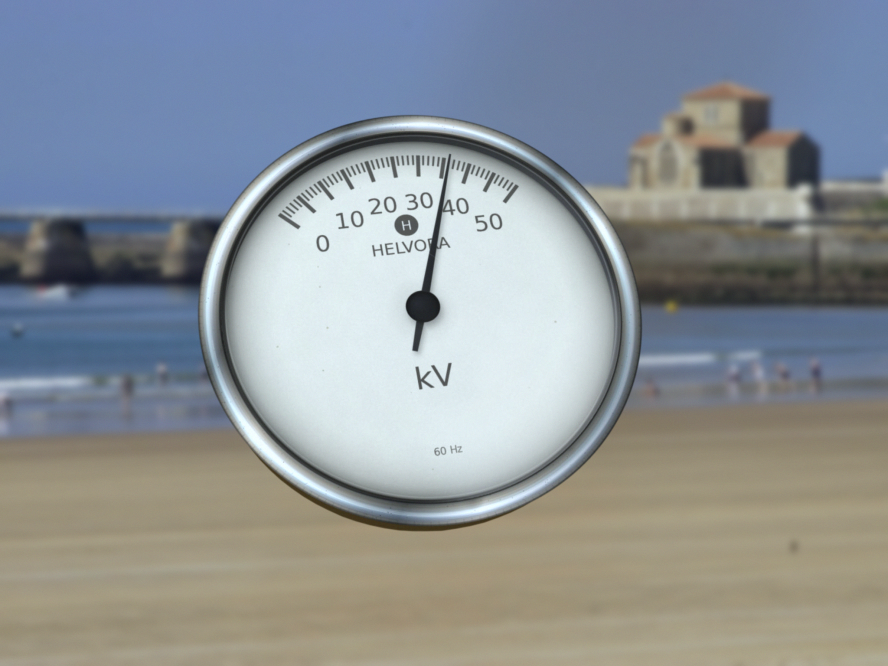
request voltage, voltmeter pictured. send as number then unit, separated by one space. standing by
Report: 36 kV
